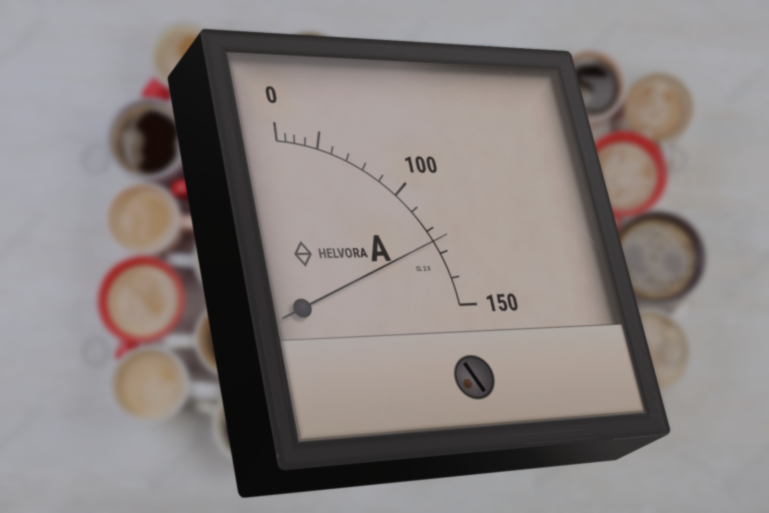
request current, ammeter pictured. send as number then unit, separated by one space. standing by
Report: 125 A
